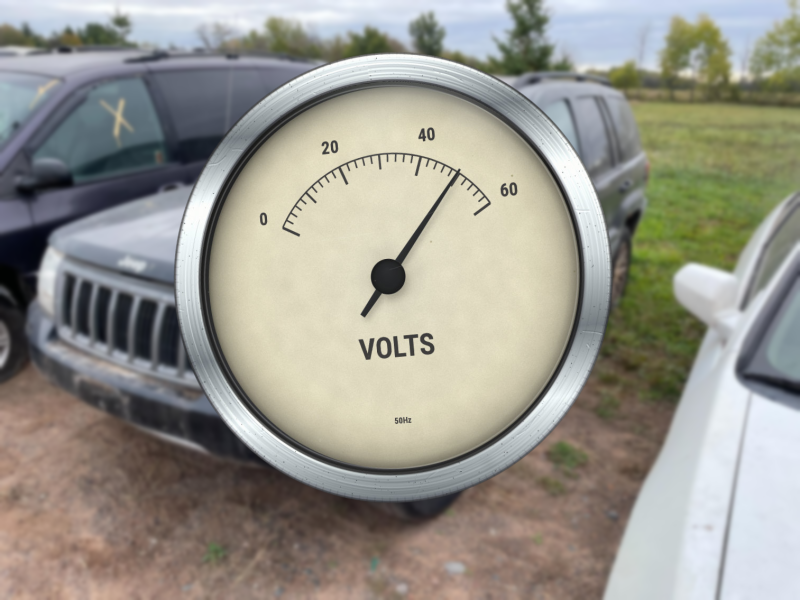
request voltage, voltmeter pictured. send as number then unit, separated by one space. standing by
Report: 50 V
